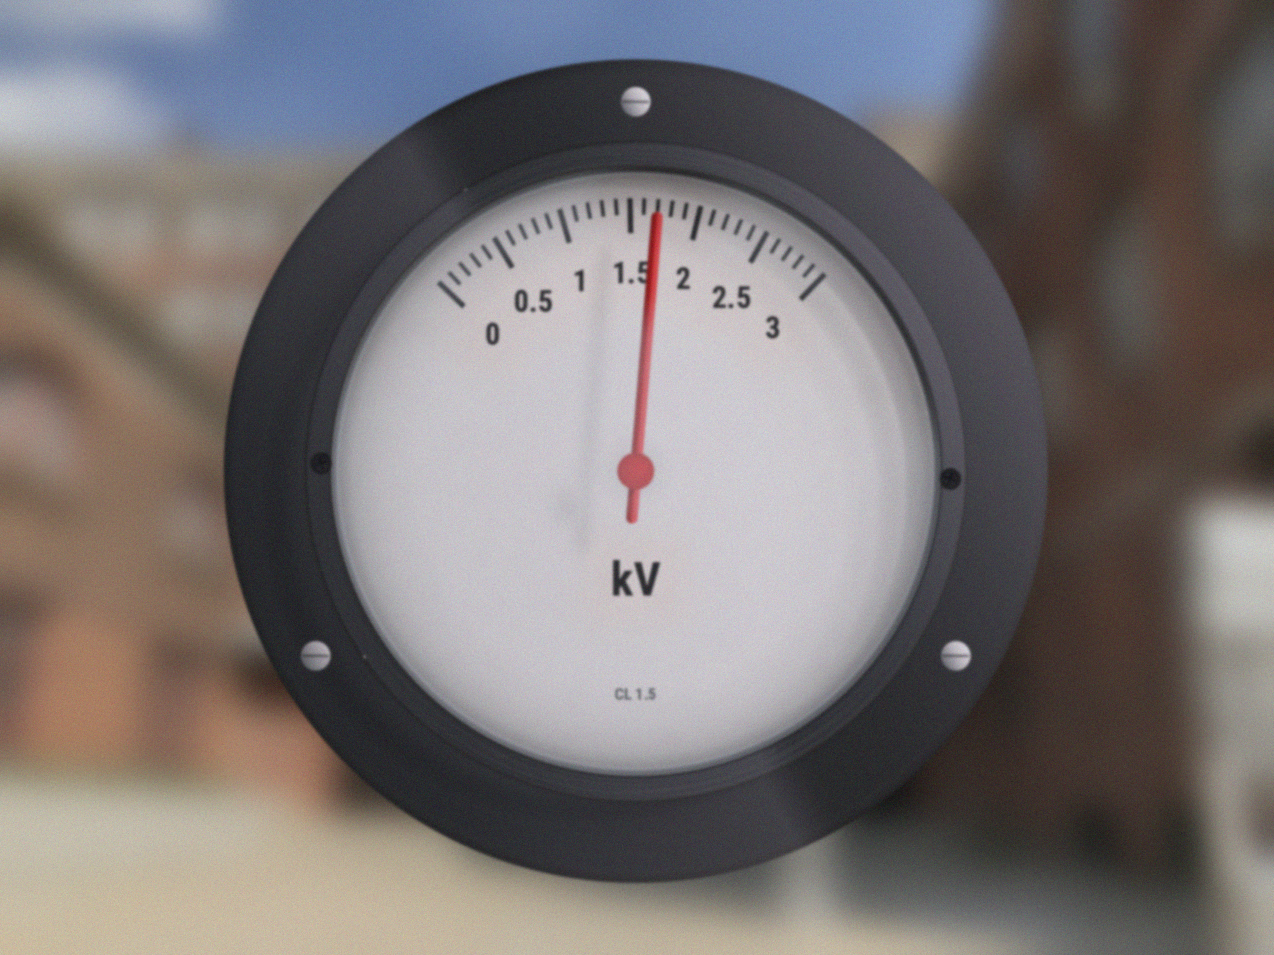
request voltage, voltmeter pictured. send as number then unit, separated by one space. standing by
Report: 1.7 kV
